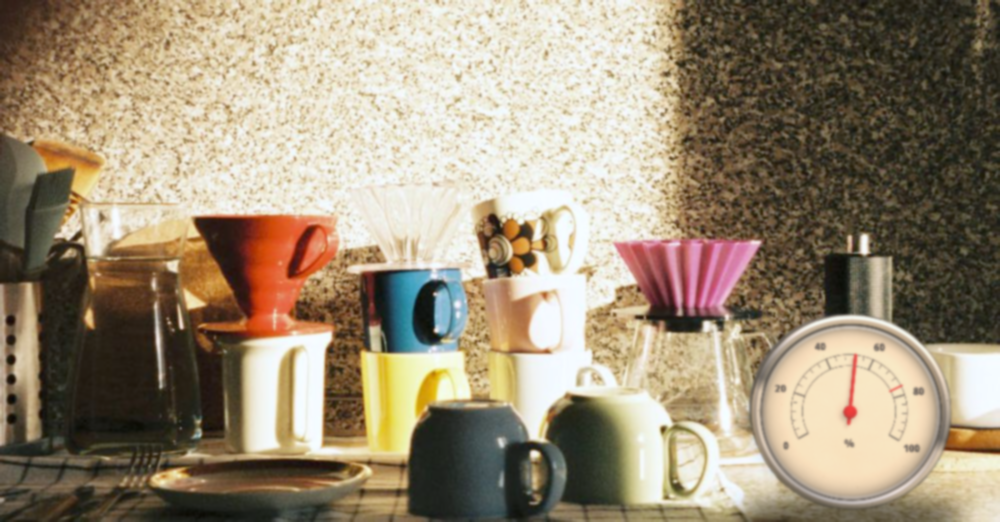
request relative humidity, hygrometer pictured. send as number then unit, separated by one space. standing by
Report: 52 %
